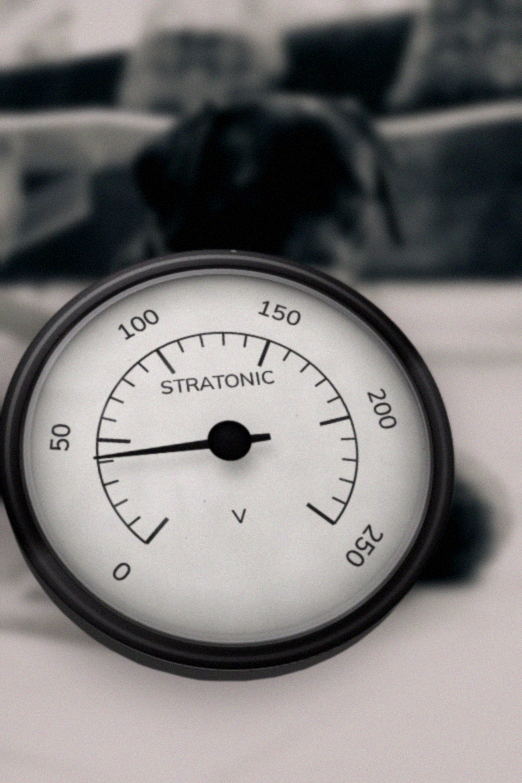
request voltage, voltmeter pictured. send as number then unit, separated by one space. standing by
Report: 40 V
